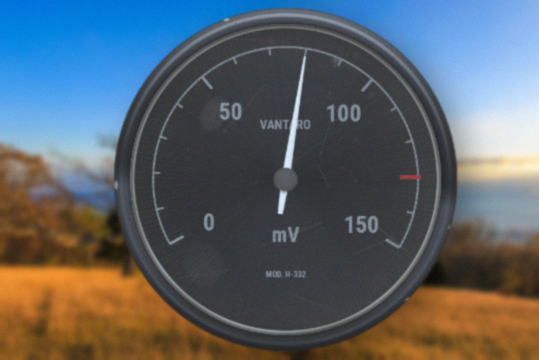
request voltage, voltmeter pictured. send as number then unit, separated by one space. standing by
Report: 80 mV
